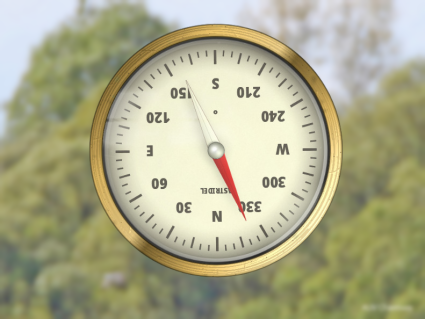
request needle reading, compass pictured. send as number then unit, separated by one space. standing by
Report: 337.5 °
